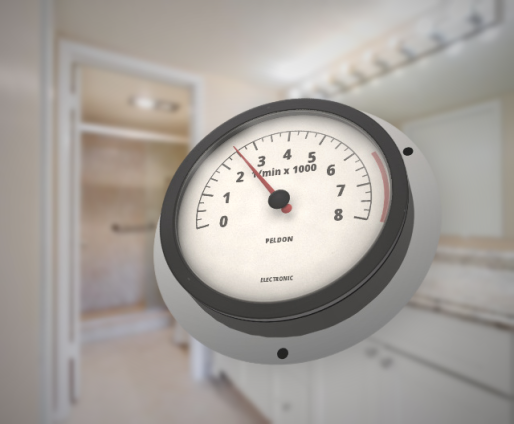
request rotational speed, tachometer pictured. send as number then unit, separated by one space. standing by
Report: 2500 rpm
